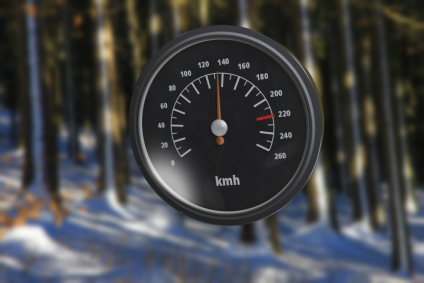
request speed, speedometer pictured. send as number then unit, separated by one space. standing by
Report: 135 km/h
